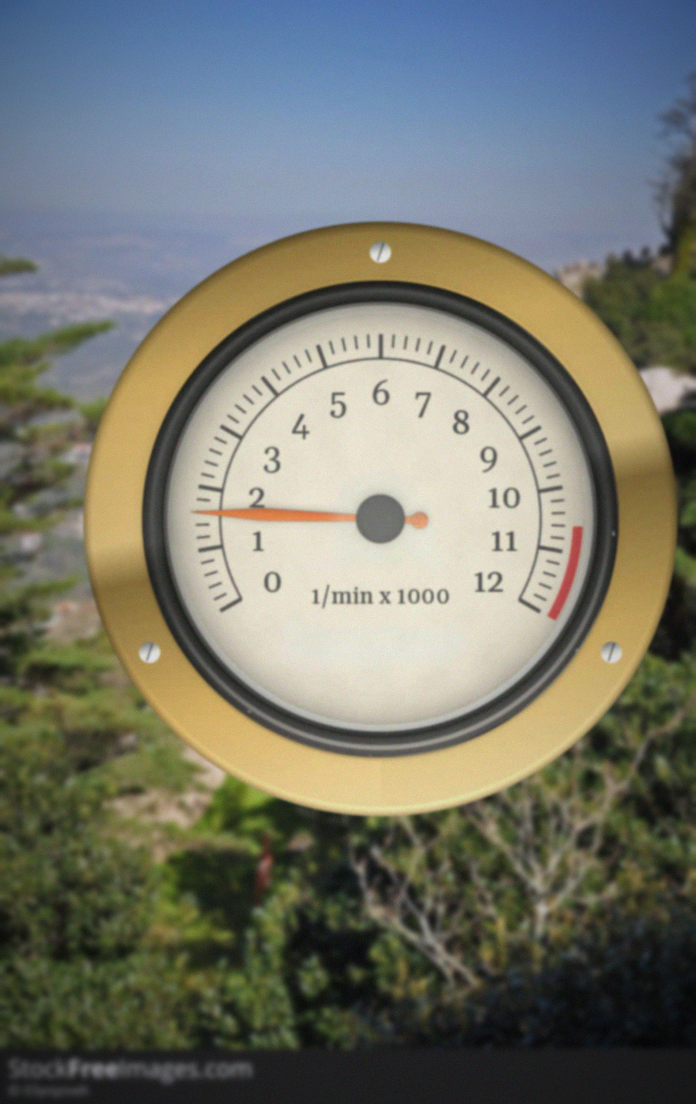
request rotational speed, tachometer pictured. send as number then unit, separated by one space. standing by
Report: 1600 rpm
